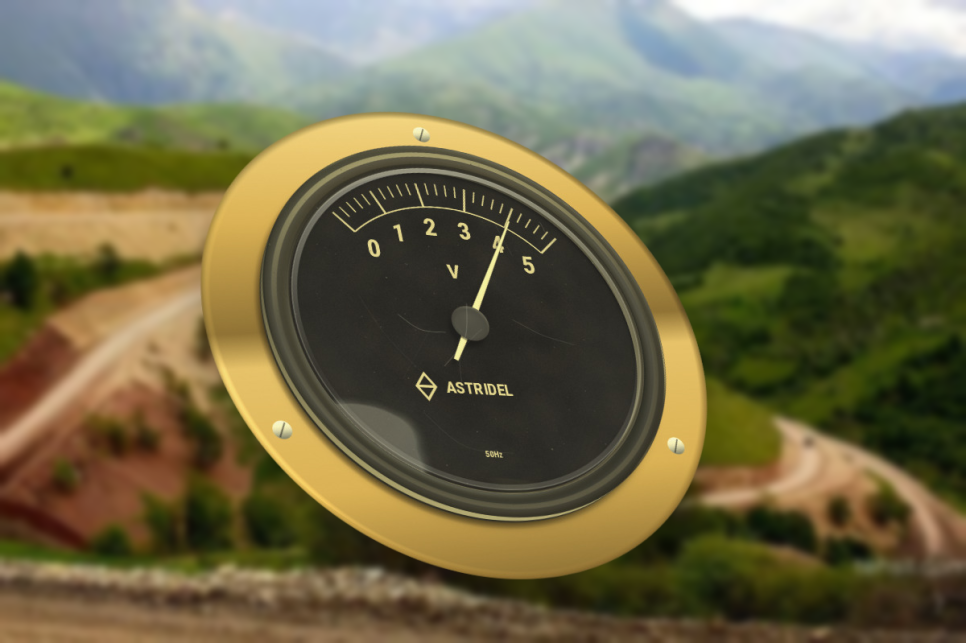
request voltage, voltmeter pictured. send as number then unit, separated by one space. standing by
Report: 4 V
